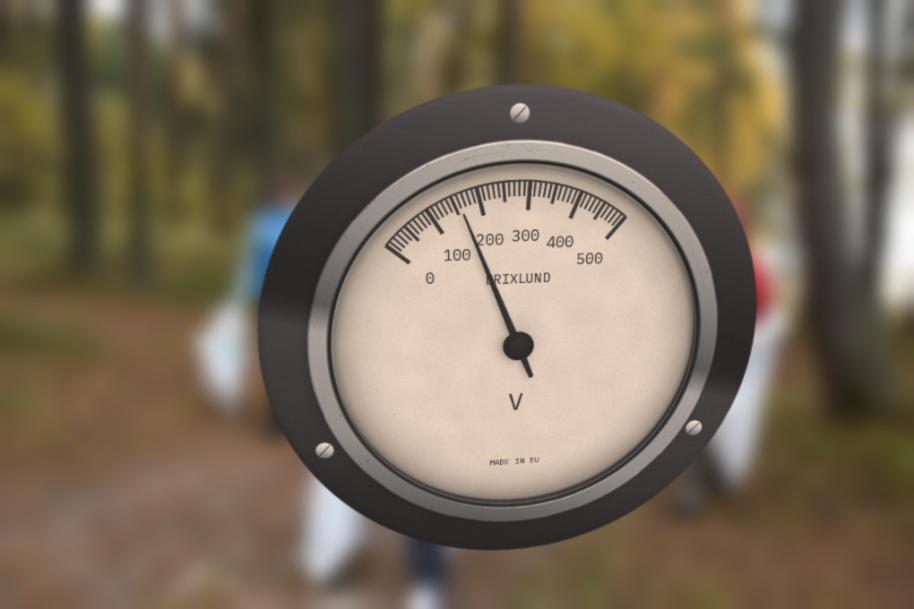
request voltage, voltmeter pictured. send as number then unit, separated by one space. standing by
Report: 160 V
